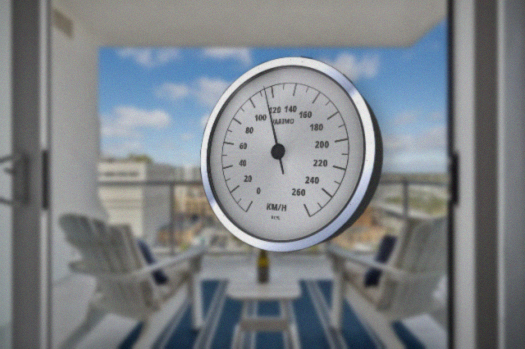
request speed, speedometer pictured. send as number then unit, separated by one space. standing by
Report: 115 km/h
